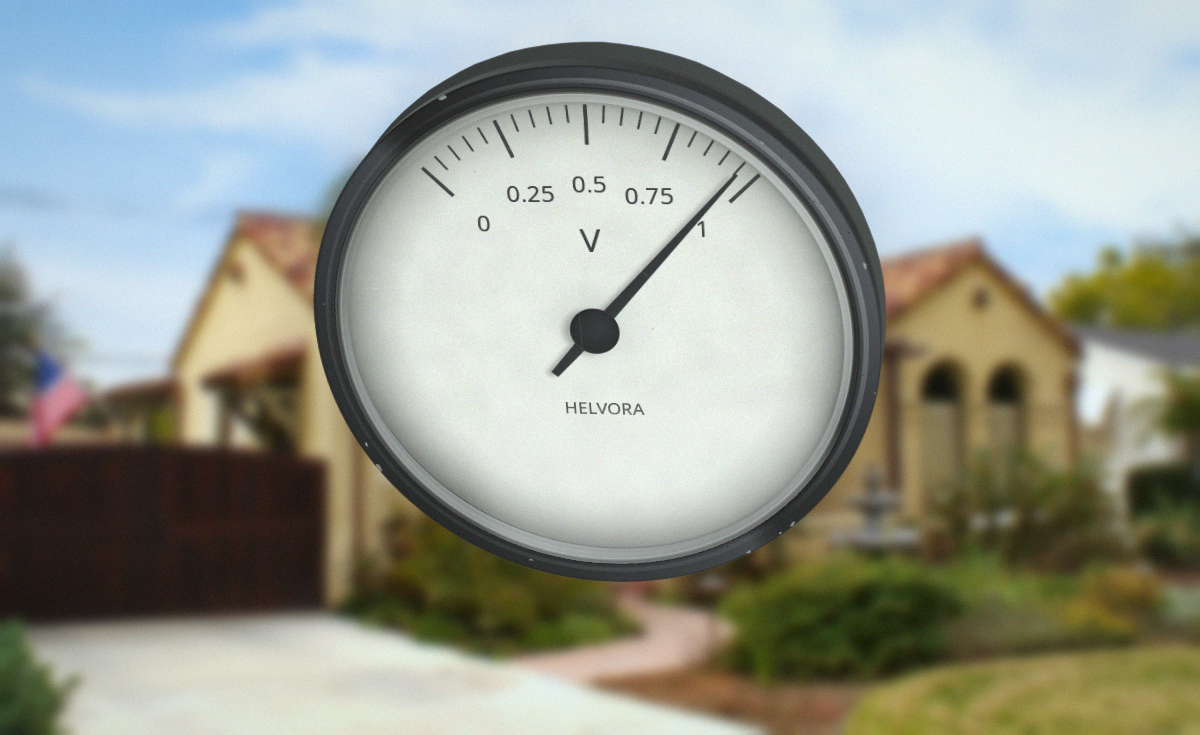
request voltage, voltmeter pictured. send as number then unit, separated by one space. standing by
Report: 0.95 V
